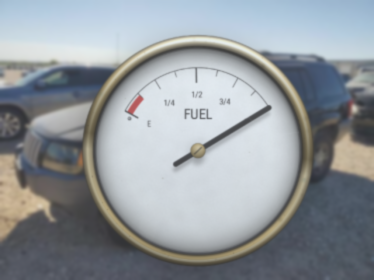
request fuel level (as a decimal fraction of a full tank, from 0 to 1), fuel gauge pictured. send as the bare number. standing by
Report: 1
